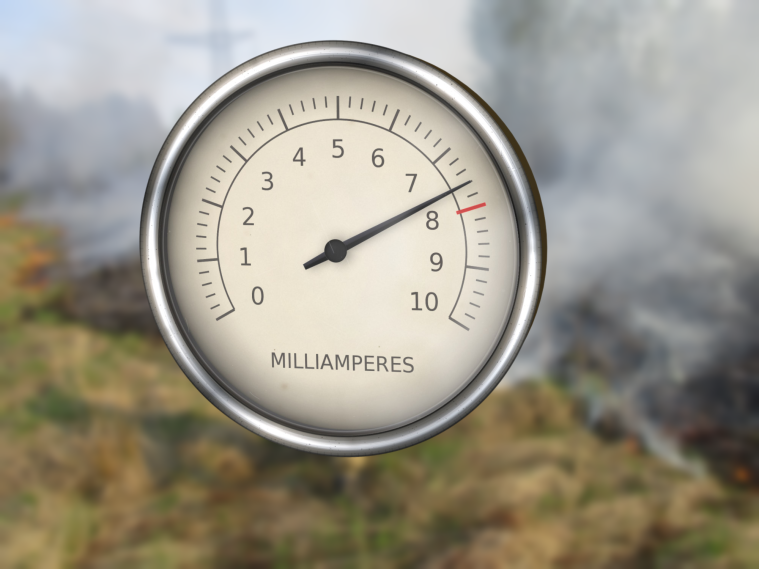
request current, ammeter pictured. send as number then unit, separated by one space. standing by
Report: 7.6 mA
